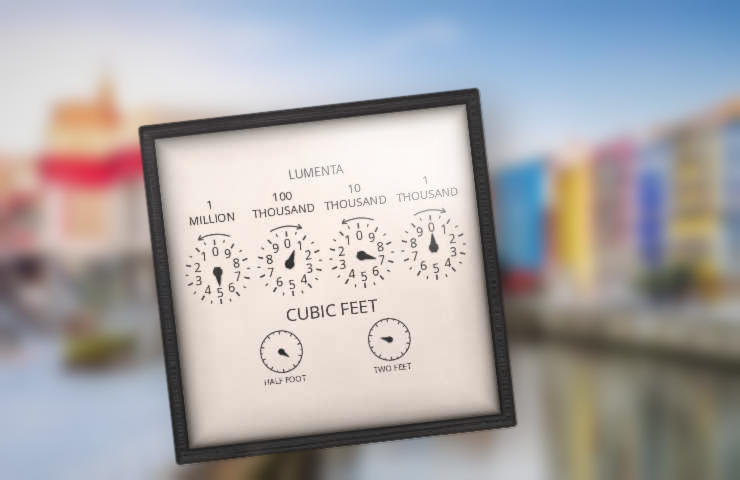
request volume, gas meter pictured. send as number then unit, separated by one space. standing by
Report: 507000 ft³
